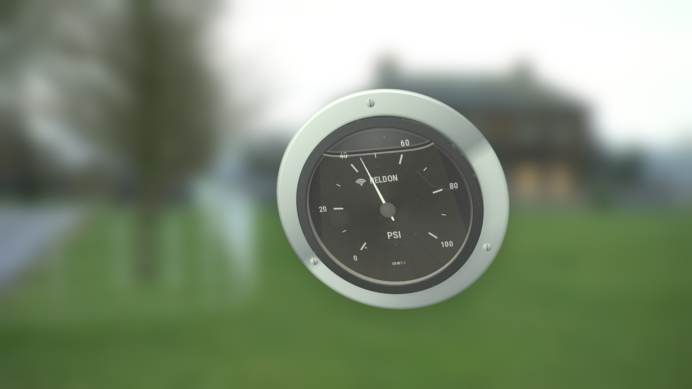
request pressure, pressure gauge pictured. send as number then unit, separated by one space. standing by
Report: 45 psi
